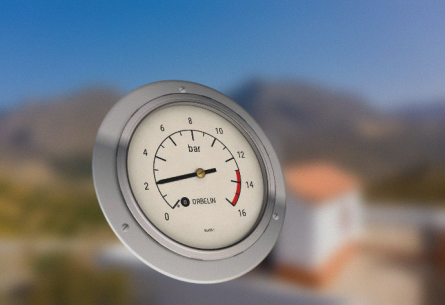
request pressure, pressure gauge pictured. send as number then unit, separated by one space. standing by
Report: 2 bar
